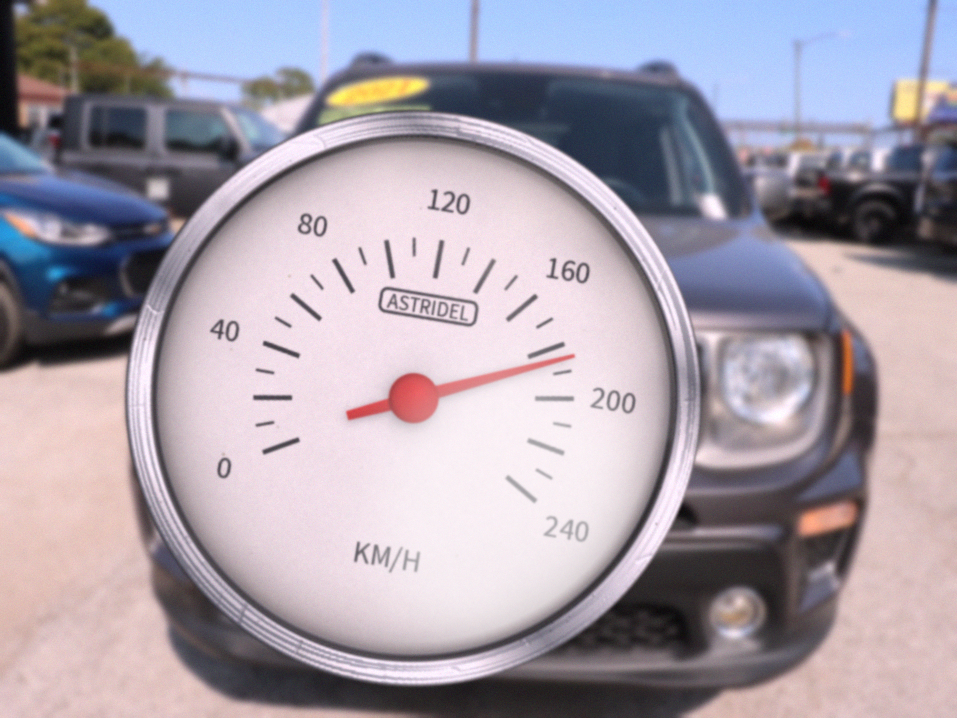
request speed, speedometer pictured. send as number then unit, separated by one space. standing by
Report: 185 km/h
